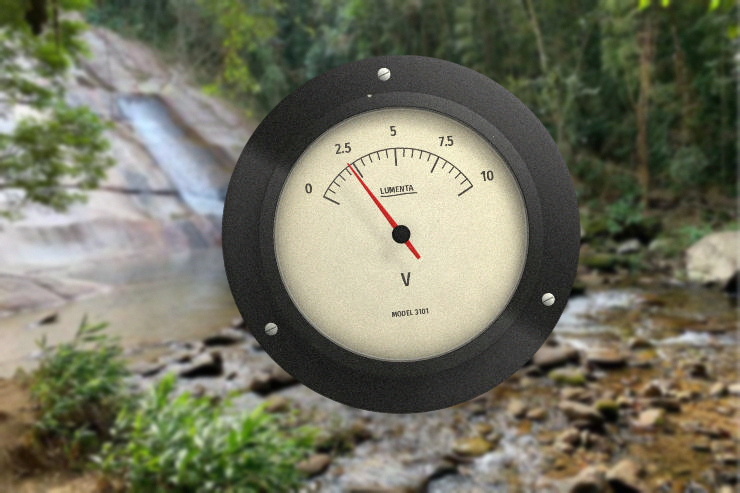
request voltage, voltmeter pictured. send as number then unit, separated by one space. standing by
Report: 2.25 V
